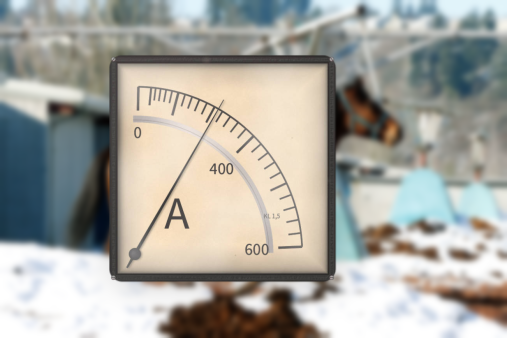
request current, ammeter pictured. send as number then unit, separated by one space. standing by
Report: 310 A
